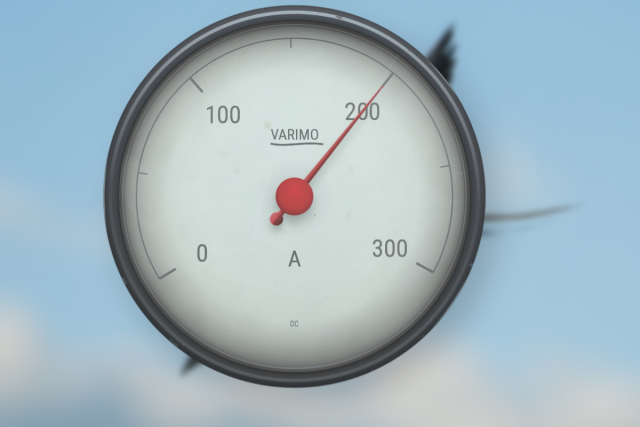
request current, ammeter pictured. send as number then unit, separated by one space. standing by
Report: 200 A
